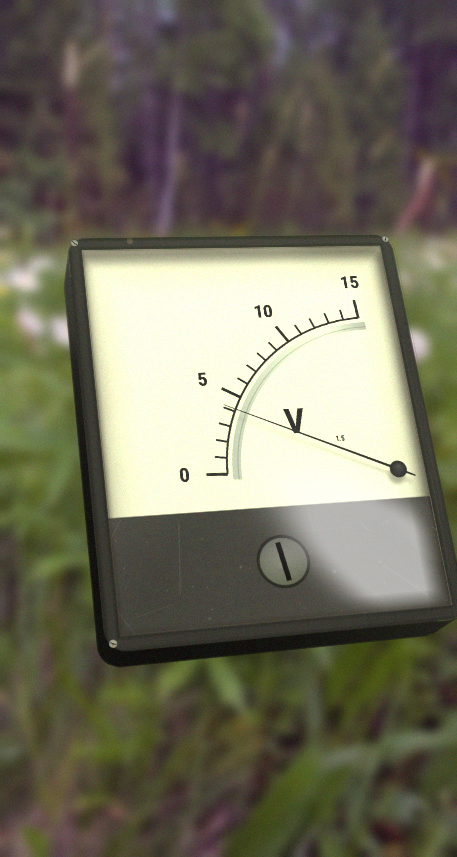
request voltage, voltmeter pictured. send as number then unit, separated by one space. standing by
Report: 4 V
